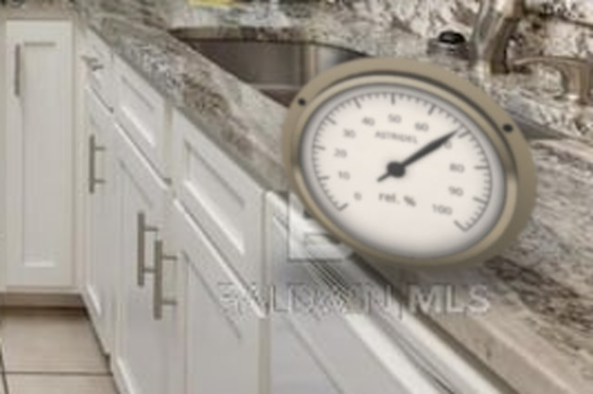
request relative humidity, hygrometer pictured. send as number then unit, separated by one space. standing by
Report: 68 %
